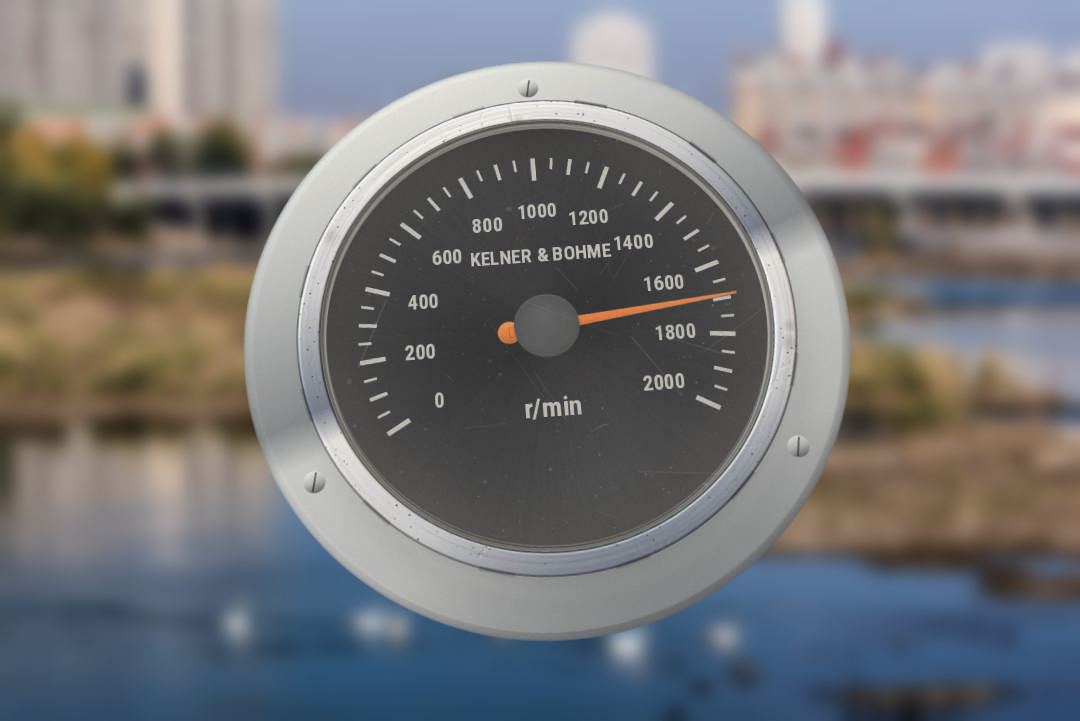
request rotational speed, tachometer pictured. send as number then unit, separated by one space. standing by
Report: 1700 rpm
